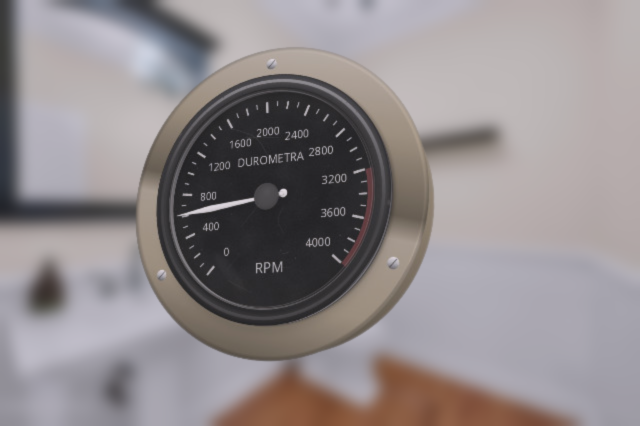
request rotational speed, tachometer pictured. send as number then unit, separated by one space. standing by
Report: 600 rpm
